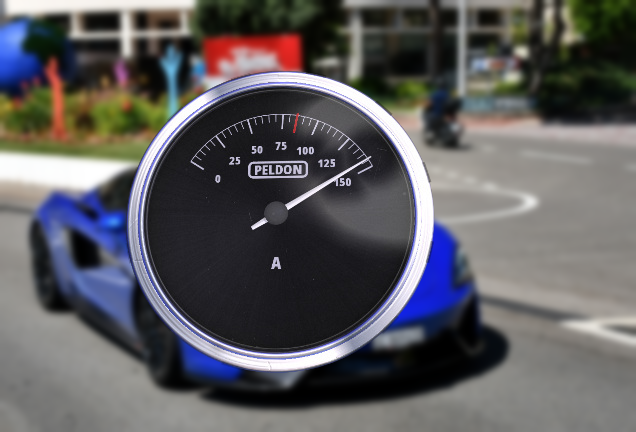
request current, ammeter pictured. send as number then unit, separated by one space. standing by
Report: 145 A
